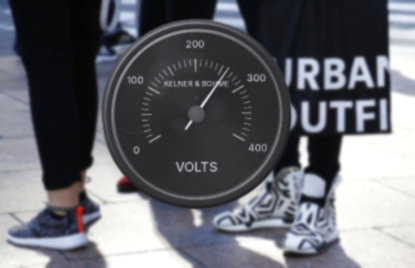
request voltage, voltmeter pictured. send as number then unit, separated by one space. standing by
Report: 260 V
